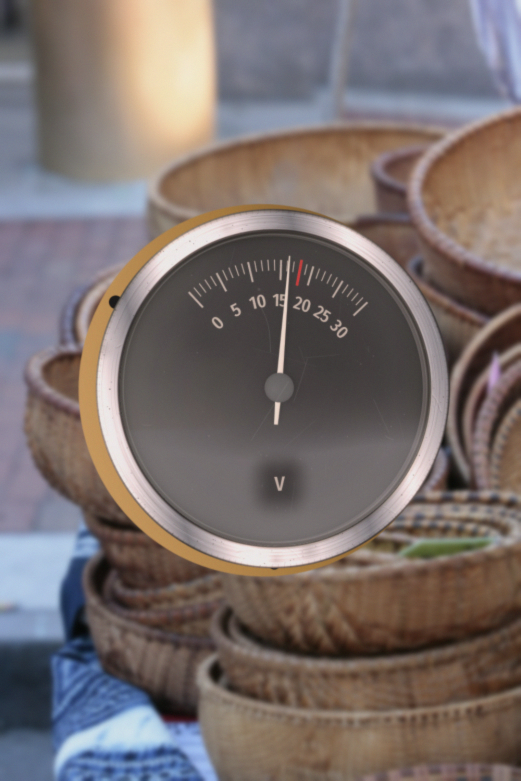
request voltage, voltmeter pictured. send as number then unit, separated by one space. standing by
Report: 16 V
